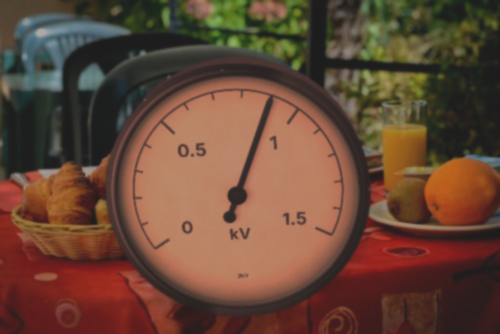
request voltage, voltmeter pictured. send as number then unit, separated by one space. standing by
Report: 0.9 kV
